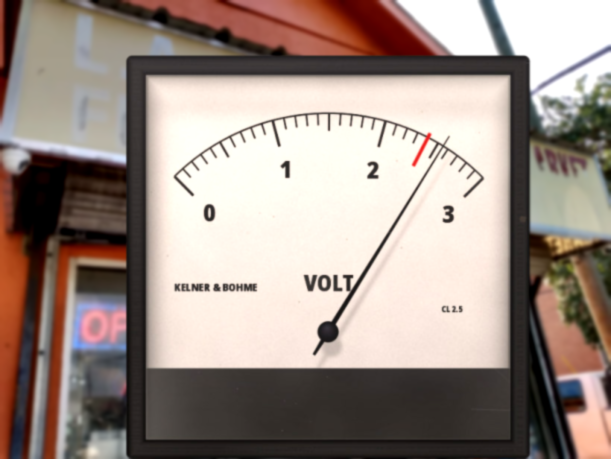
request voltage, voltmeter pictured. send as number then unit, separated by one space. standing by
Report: 2.55 V
